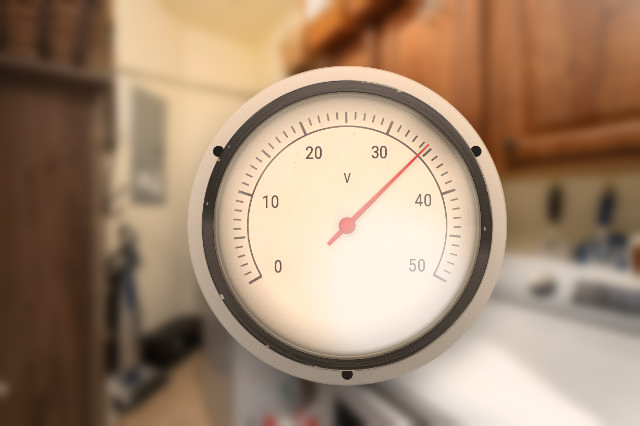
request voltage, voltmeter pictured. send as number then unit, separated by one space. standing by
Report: 34.5 V
